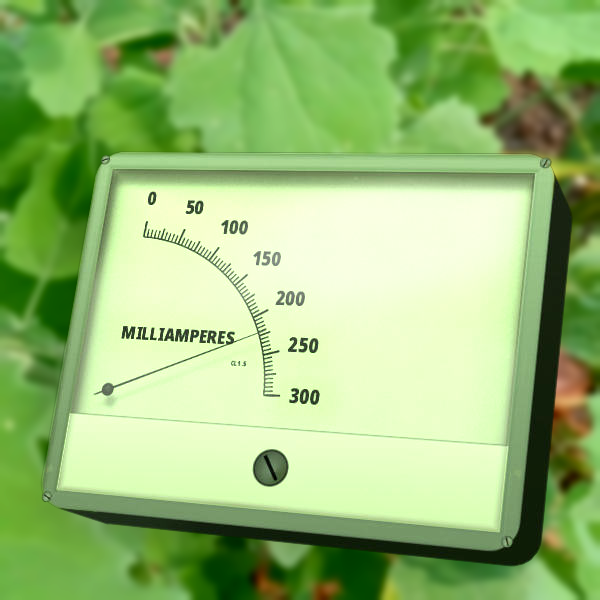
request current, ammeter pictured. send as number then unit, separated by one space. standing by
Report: 225 mA
